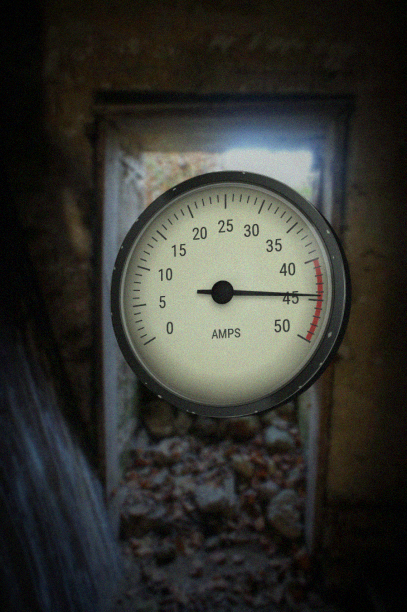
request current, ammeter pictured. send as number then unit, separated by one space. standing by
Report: 44.5 A
